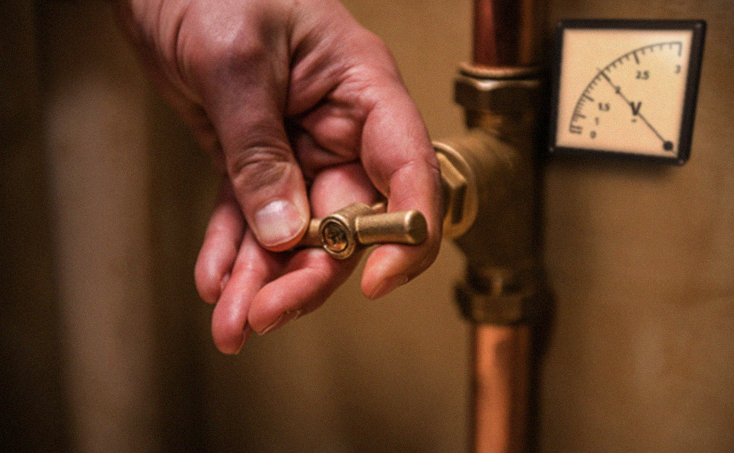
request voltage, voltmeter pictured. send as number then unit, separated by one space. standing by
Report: 2 V
